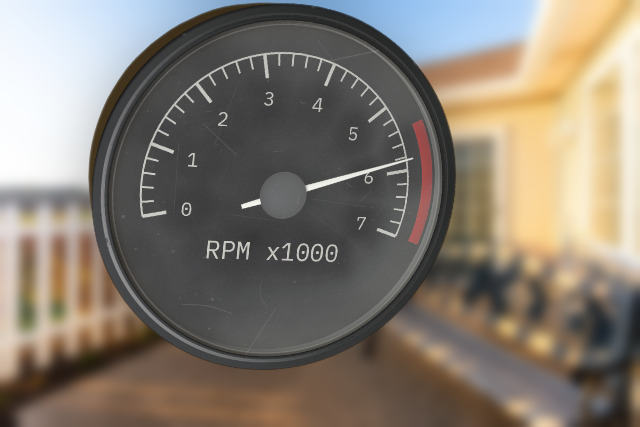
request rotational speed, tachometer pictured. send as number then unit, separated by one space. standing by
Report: 5800 rpm
